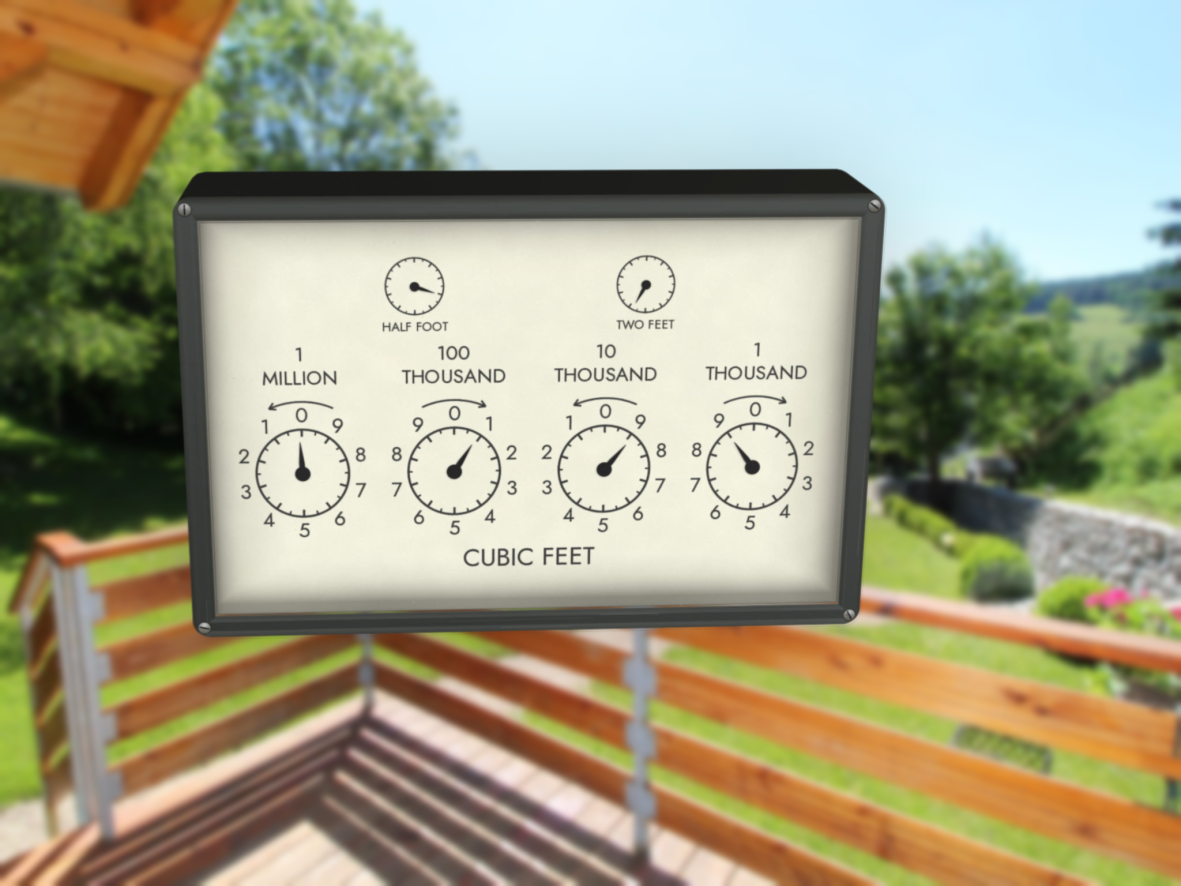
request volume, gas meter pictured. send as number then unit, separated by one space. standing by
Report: 8900 ft³
